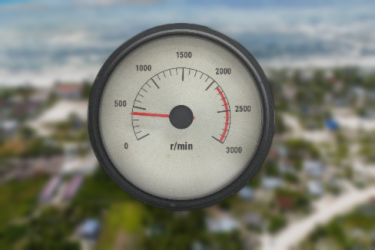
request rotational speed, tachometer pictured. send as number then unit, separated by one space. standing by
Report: 400 rpm
